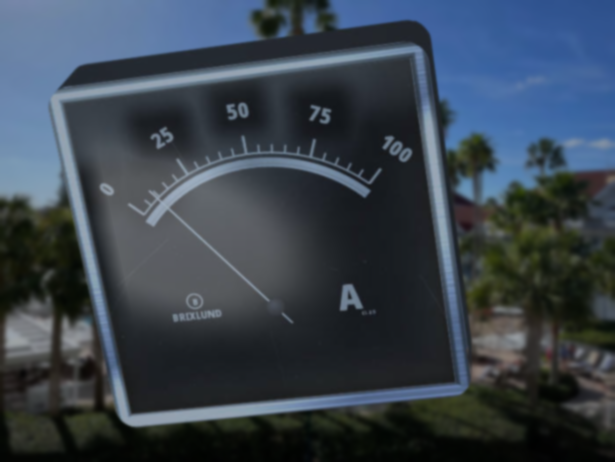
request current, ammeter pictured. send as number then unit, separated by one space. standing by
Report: 10 A
